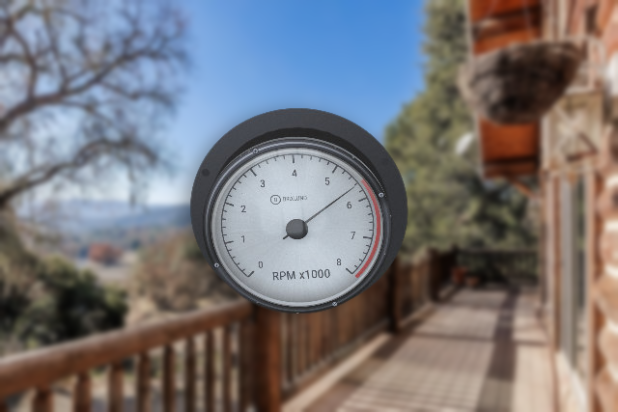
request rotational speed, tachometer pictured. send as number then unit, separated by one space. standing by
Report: 5600 rpm
